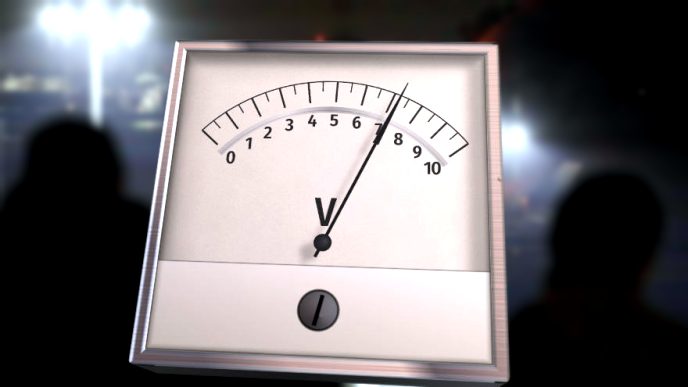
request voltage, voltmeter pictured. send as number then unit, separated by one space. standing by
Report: 7.25 V
